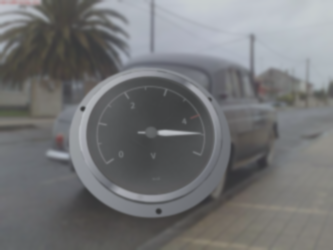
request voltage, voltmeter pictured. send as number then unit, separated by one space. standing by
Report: 4.5 V
